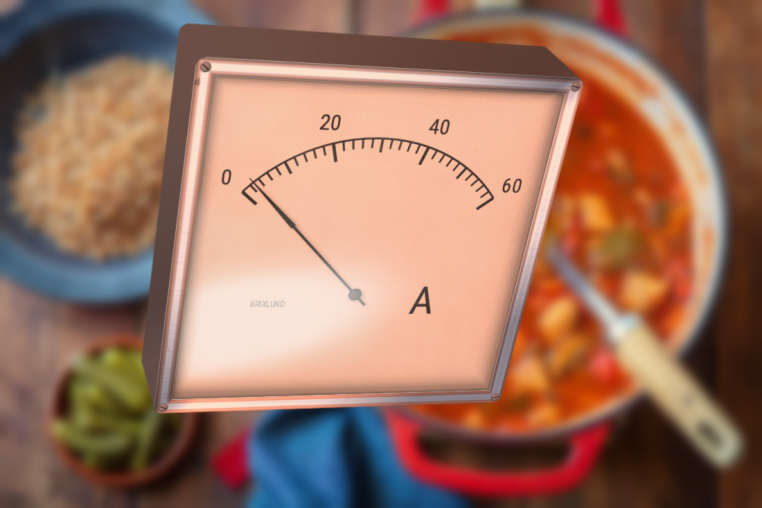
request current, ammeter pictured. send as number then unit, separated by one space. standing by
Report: 3 A
